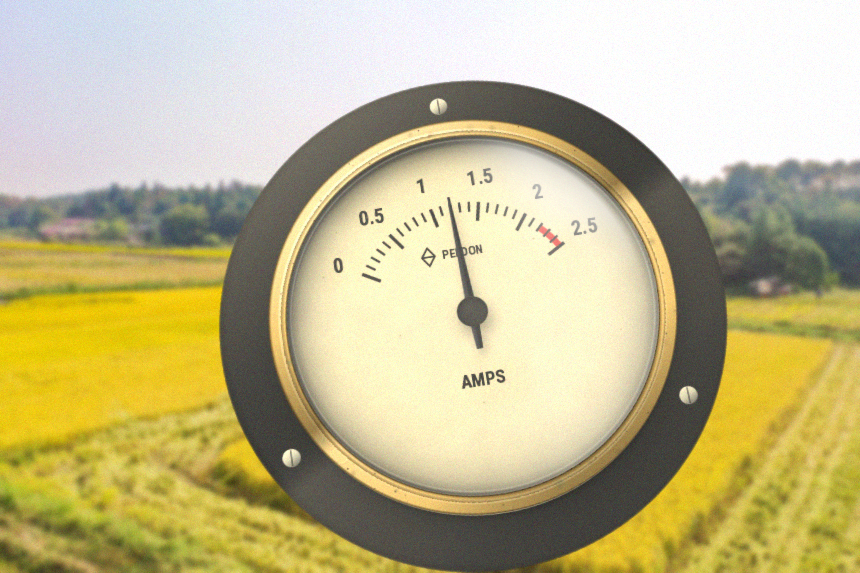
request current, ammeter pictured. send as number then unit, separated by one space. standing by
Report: 1.2 A
